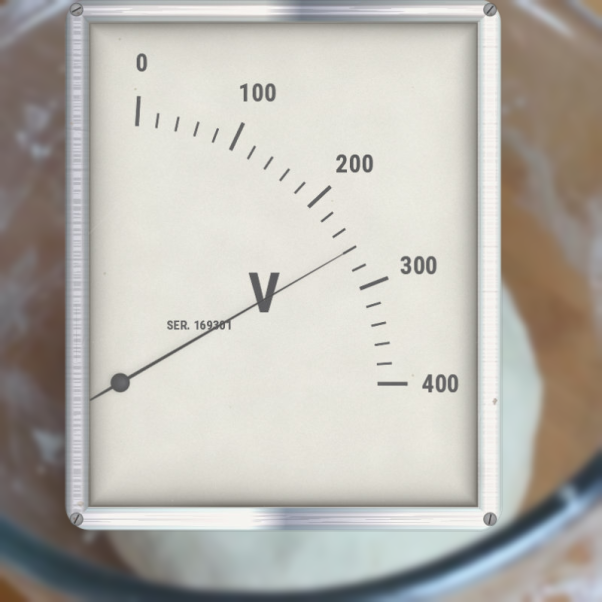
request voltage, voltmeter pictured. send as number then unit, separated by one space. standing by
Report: 260 V
